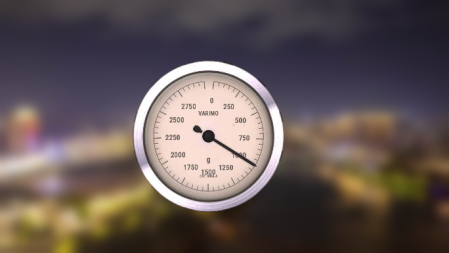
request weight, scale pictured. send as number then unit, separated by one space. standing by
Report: 1000 g
